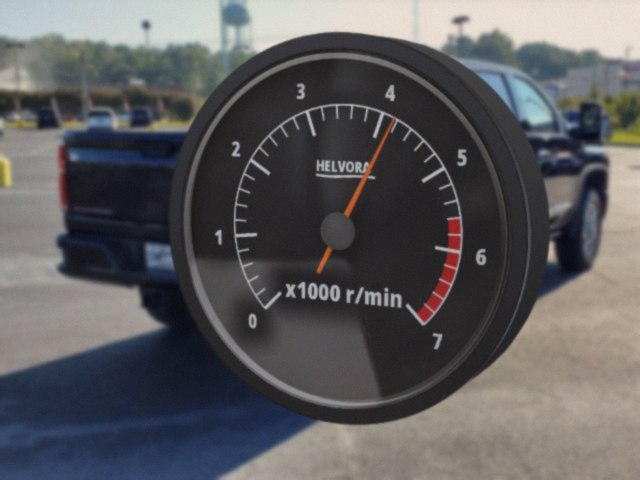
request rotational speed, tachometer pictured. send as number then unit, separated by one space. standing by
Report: 4200 rpm
